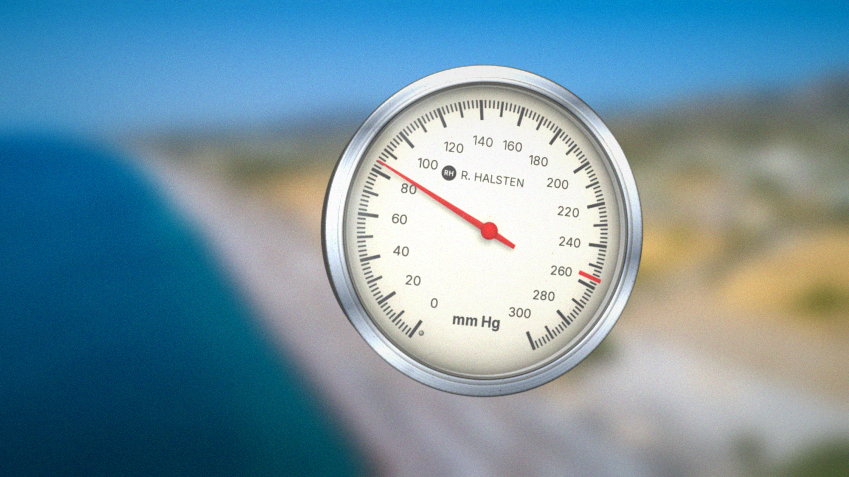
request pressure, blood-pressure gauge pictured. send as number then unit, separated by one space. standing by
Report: 84 mmHg
